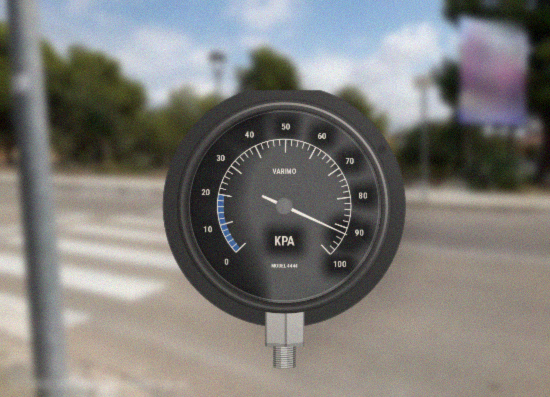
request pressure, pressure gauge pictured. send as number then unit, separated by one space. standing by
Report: 92 kPa
